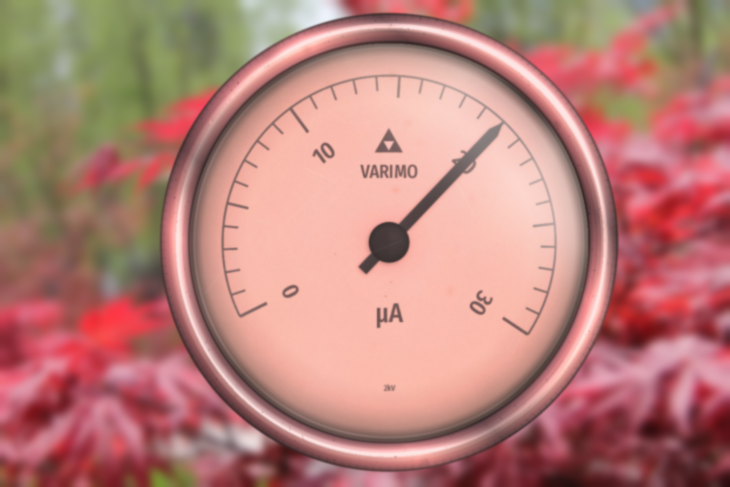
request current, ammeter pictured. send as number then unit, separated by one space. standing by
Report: 20 µA
